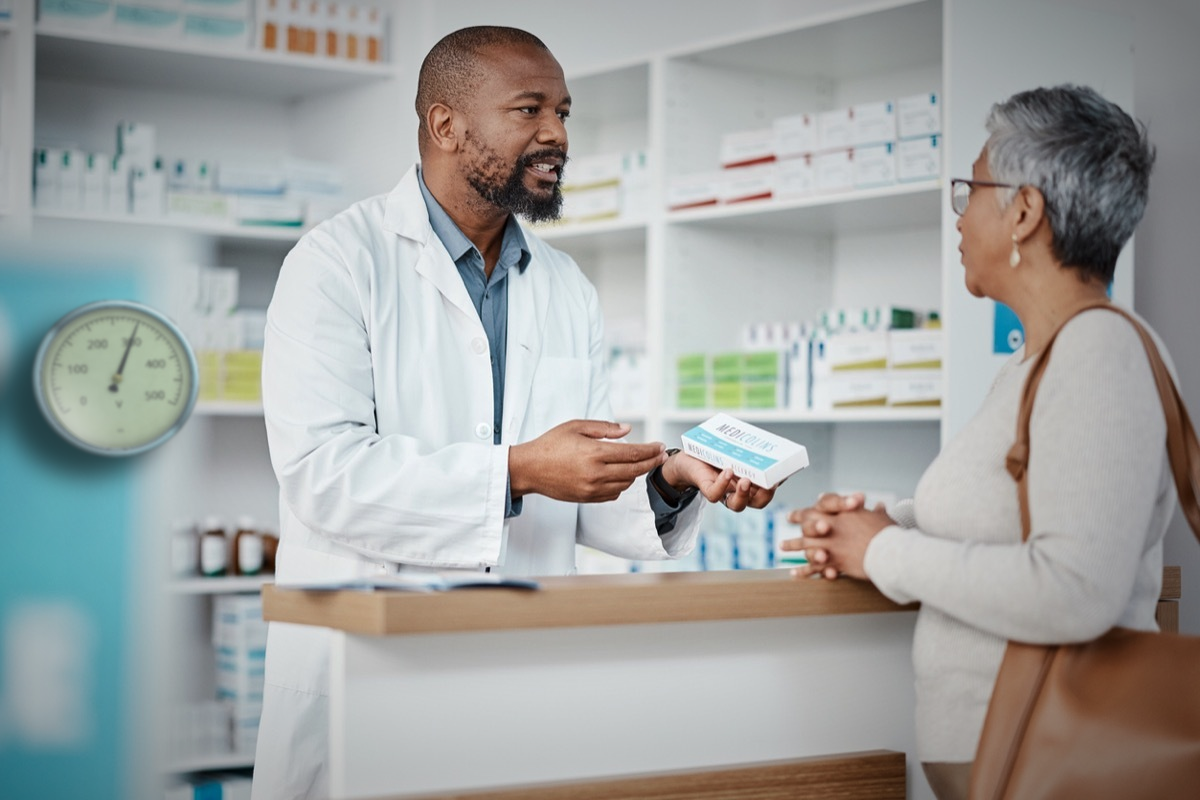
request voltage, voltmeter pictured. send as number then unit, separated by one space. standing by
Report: 300 V
